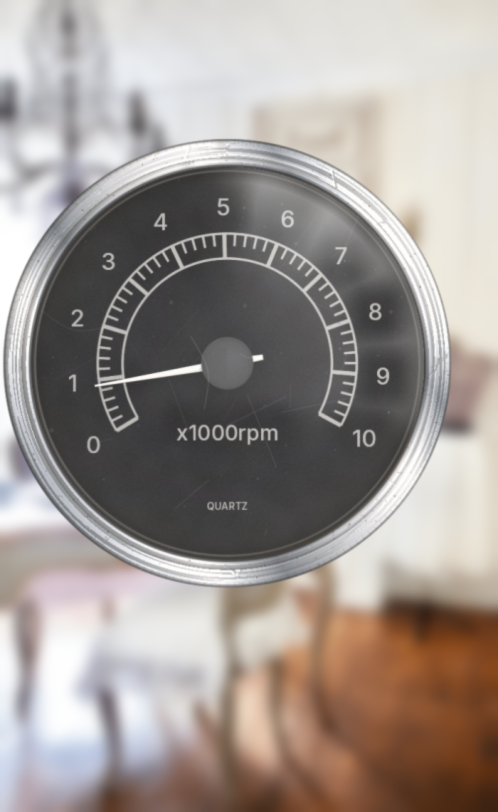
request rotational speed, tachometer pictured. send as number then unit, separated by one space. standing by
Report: 900 rpm
